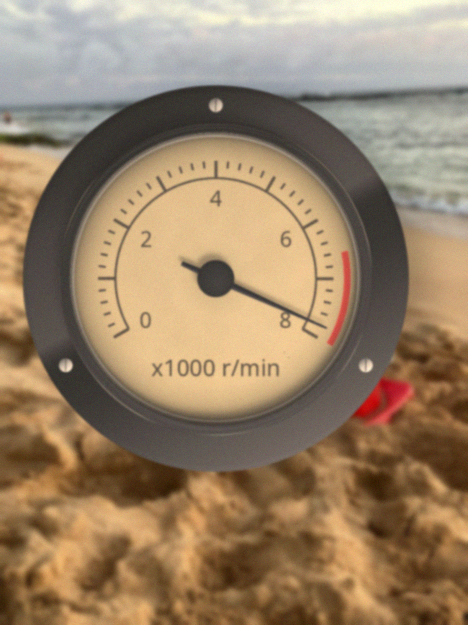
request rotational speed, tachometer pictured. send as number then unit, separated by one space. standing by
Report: 7800 rpm
